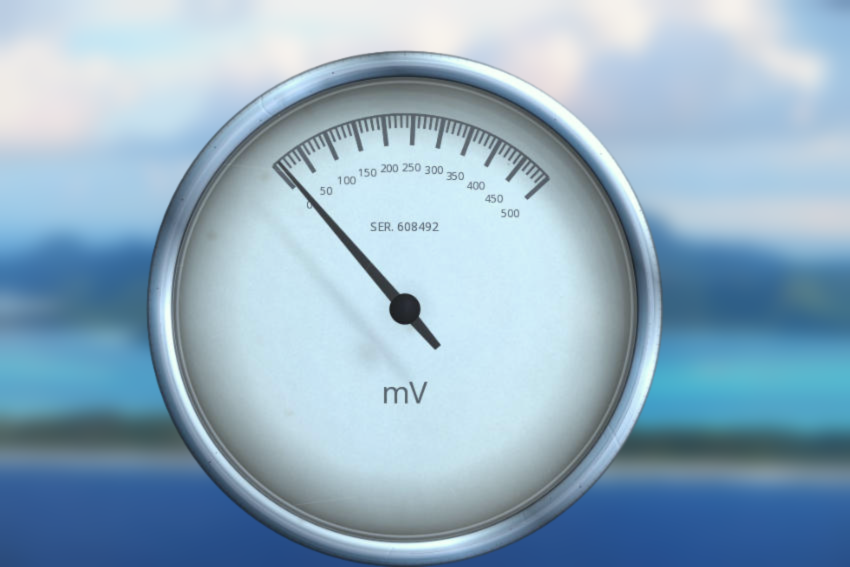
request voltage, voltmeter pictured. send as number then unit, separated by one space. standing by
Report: 10 mV
